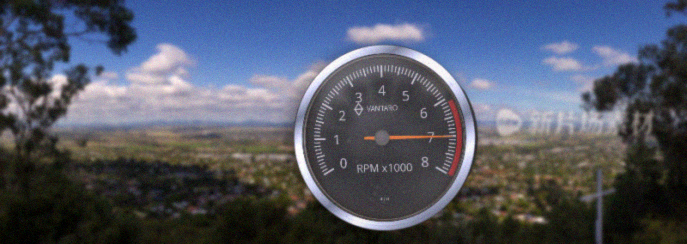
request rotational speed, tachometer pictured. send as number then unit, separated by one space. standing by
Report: 7000 rpm
